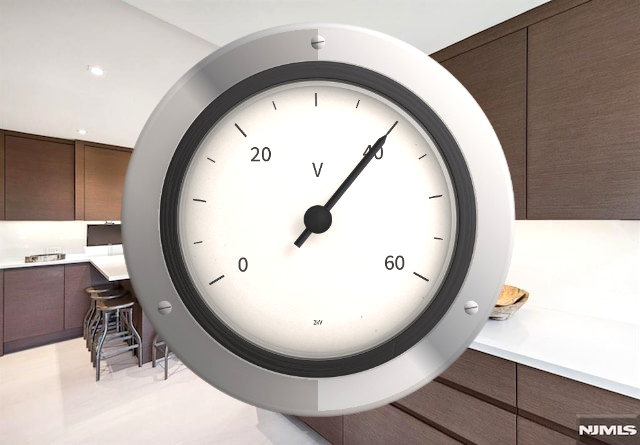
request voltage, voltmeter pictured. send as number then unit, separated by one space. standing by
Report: 40 V
